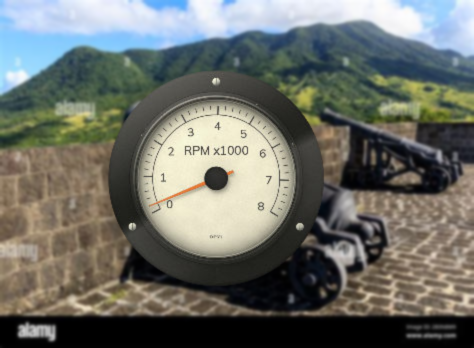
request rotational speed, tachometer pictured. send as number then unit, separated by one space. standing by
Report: 200 rpm
